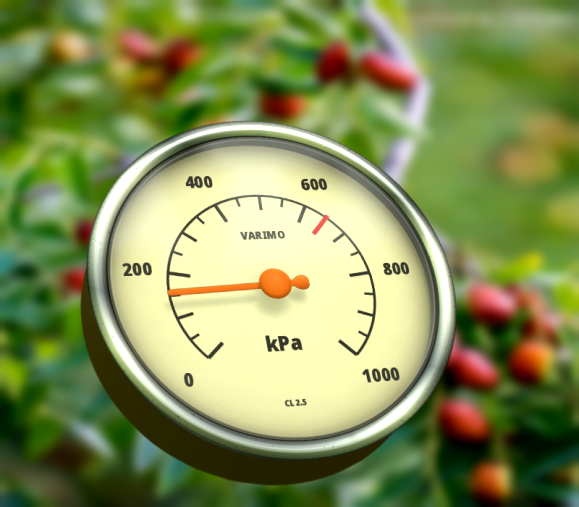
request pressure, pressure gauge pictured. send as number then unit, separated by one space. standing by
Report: 150 kPa
